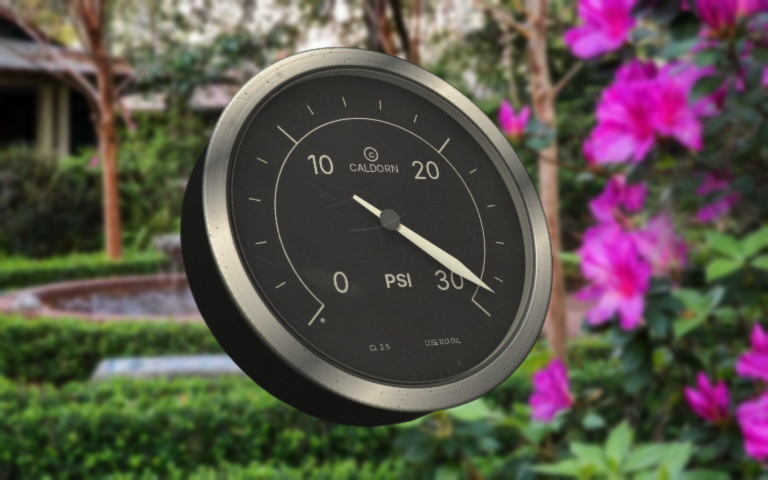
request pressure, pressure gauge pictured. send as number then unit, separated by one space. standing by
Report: 29 psi
